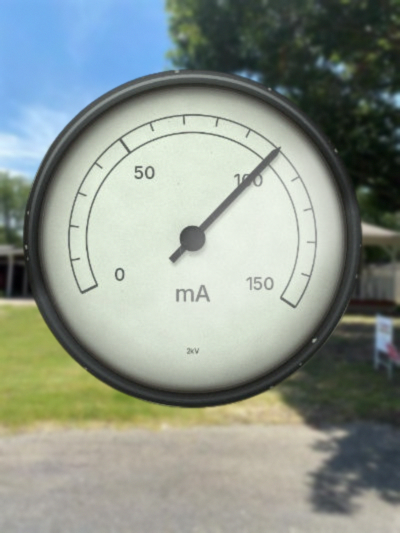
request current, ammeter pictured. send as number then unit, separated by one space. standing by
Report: 100 mA
